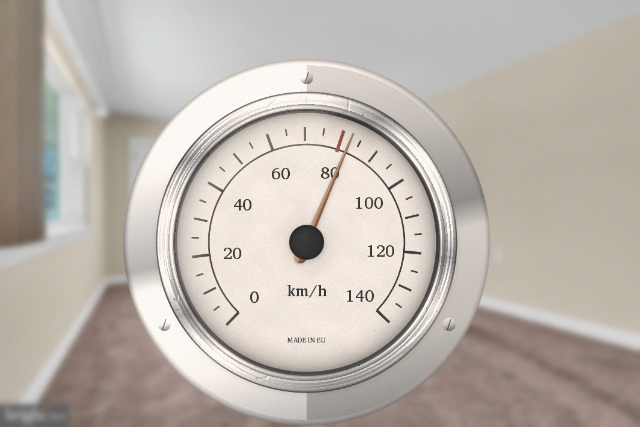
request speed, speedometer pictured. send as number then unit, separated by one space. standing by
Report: 82.5 km/h
